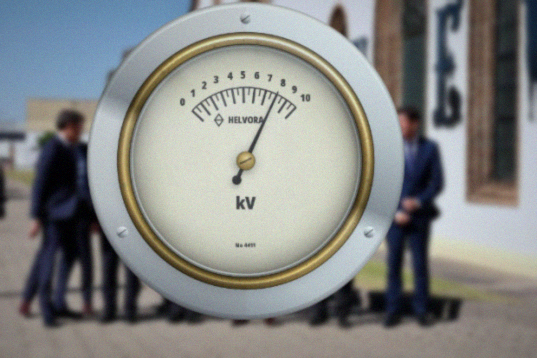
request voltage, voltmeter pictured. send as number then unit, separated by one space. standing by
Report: 8 kV
